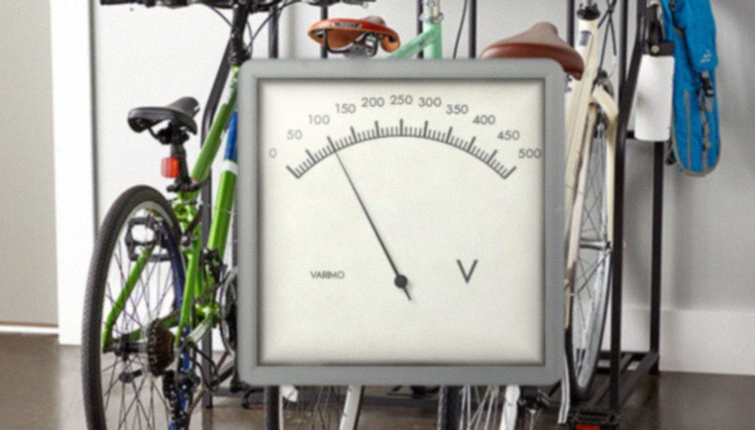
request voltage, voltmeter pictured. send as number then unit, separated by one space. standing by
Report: 100 V
